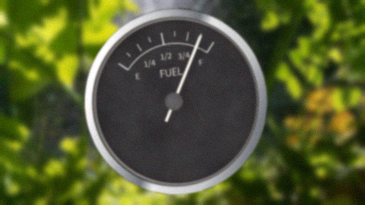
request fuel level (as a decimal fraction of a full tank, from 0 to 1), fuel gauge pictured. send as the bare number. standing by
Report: 0.875
